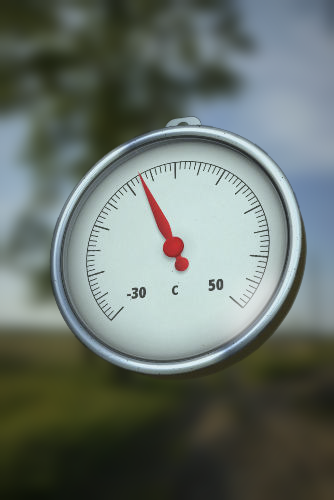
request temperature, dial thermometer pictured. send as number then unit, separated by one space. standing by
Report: 3 °C
